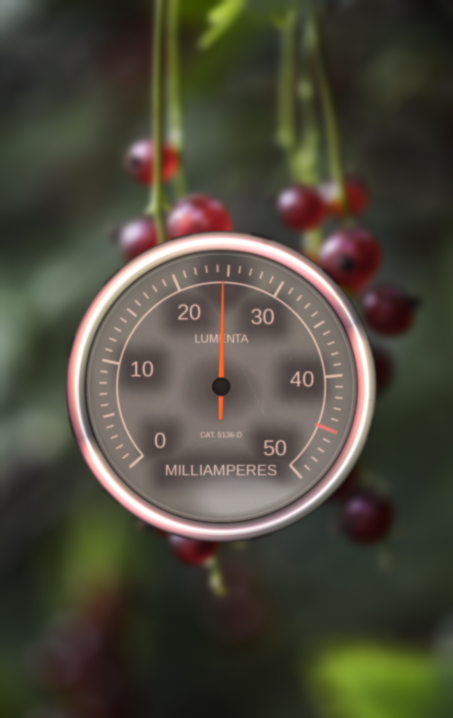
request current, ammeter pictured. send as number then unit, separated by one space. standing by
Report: 24.5 mA
